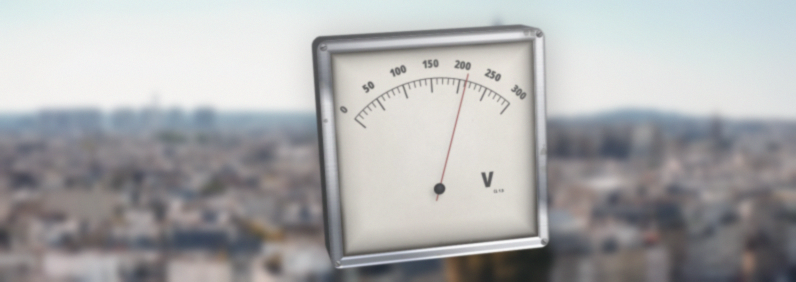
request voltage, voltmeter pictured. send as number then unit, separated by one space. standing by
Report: 210 V
